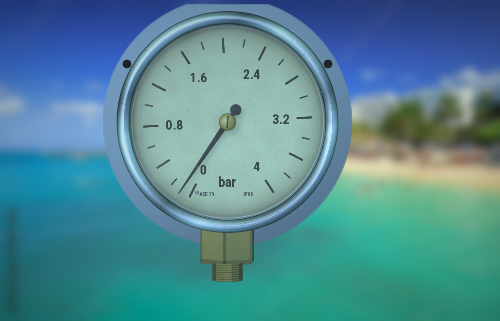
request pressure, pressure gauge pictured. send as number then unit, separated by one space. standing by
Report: 0.1 bar
